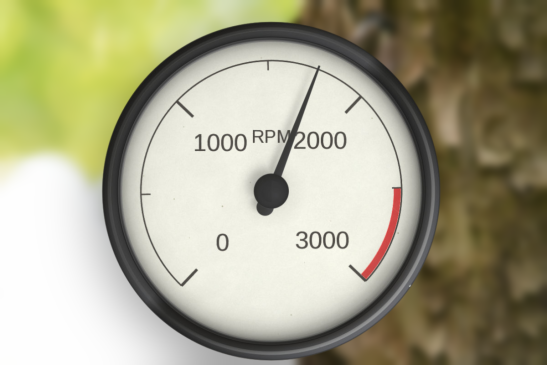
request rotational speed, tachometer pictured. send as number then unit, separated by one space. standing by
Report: 1750 rpm
